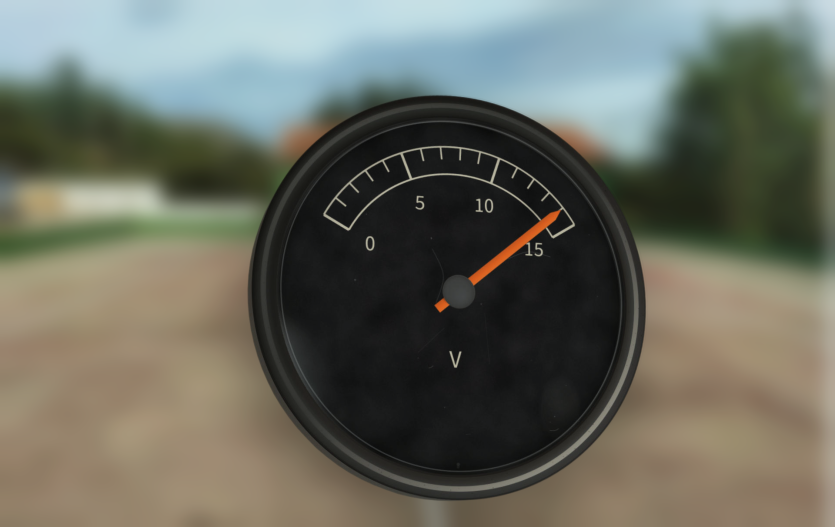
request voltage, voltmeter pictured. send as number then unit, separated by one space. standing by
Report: 14 V
